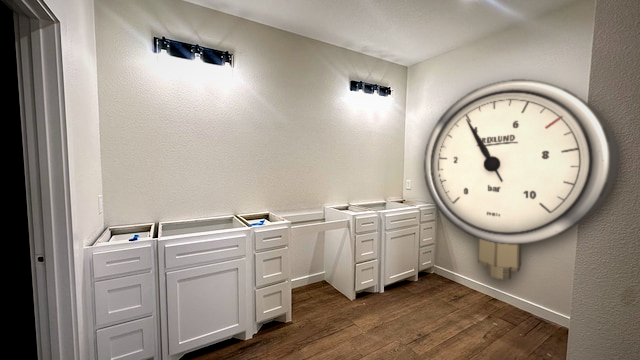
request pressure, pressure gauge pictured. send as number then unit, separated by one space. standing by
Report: 4 bar
